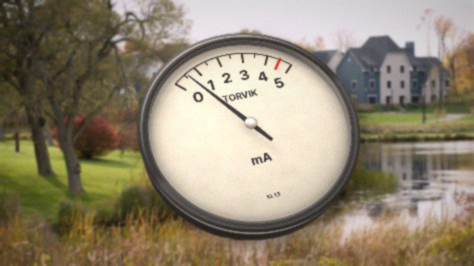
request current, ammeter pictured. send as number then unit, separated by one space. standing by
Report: 0.5 mA
